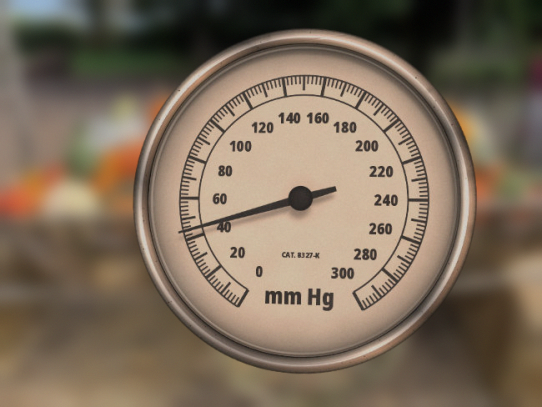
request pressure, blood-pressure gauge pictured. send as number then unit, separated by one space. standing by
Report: 44 mmHg
